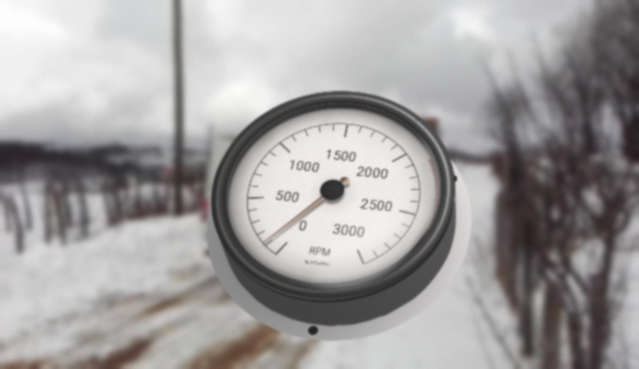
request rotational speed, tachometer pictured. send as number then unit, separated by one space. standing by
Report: 100 rpm
